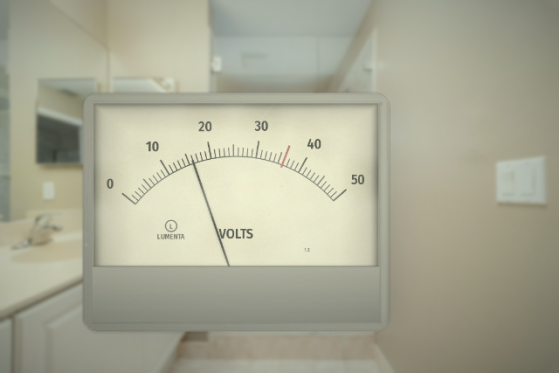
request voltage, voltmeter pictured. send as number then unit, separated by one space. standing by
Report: 16 V
